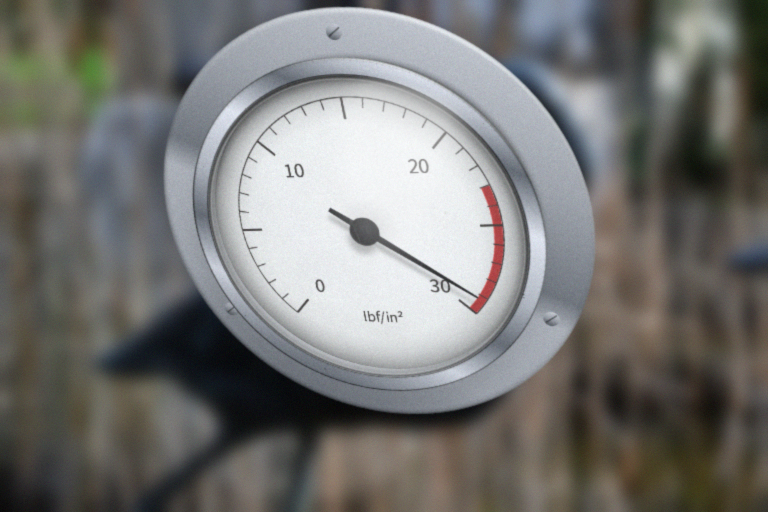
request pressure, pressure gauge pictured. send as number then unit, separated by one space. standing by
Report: 29 psi
